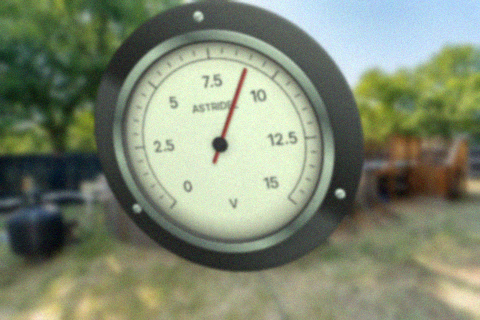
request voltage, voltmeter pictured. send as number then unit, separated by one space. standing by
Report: 9 V
